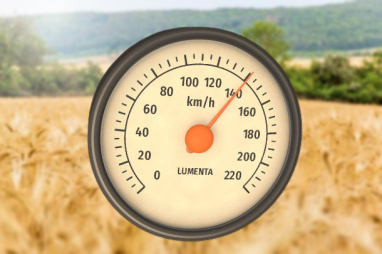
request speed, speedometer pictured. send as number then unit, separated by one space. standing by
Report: 140 km/h
